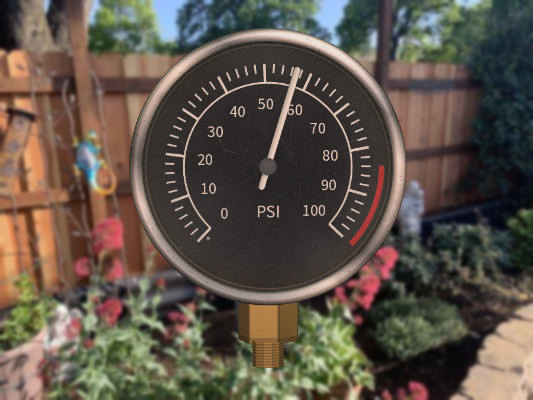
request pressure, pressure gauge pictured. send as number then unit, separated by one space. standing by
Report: 57 psi
